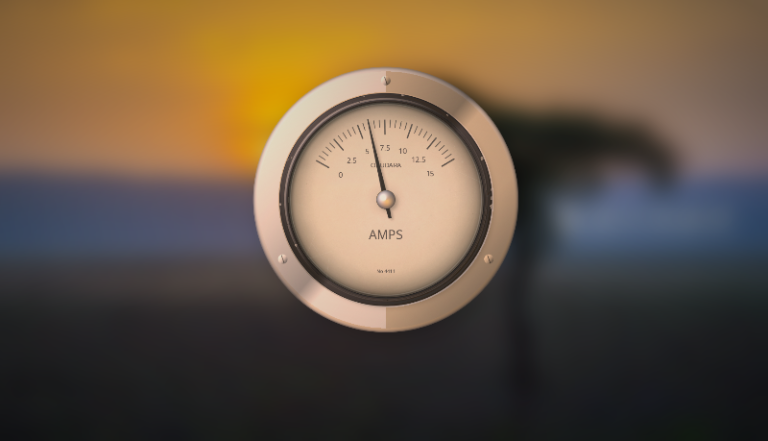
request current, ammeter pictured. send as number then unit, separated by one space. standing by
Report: 6 A
